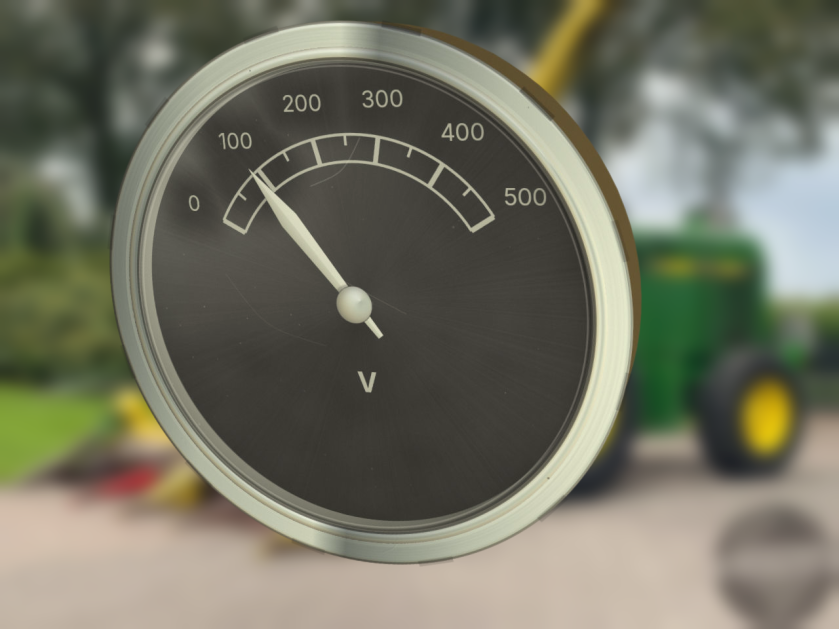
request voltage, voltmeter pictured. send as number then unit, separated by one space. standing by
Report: 100 V
